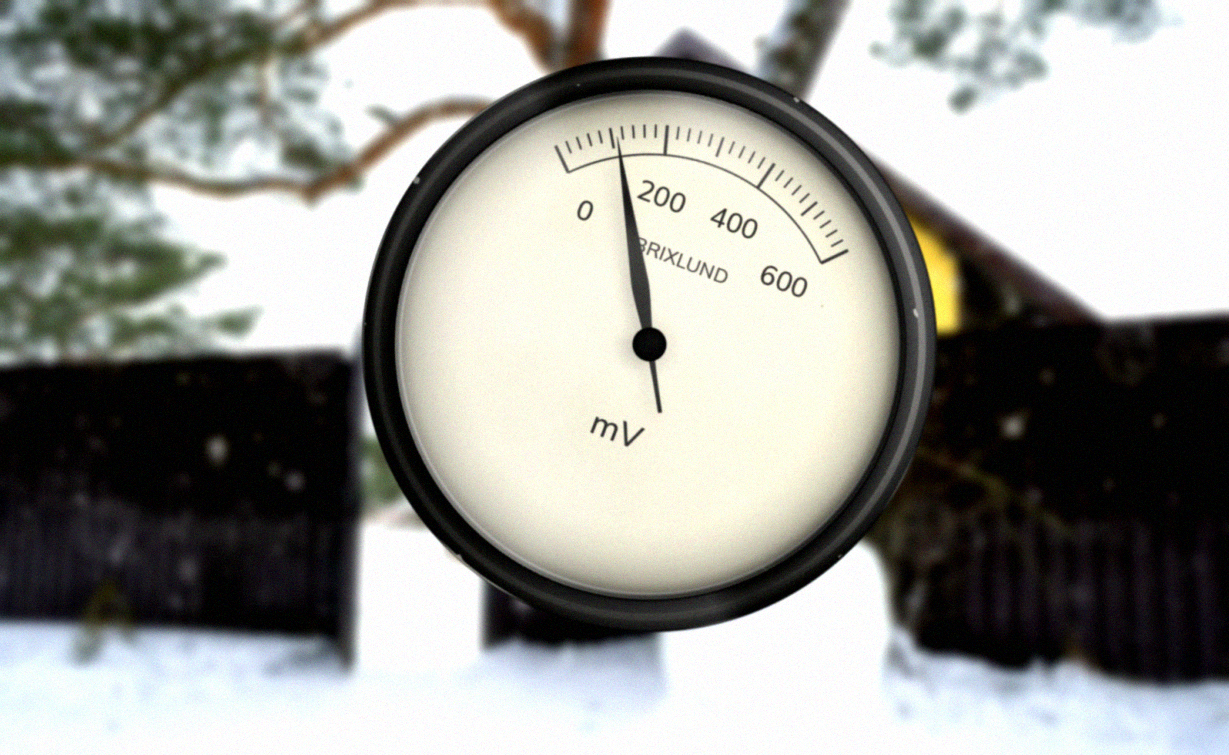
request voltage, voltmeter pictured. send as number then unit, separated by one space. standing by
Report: 110 mV
